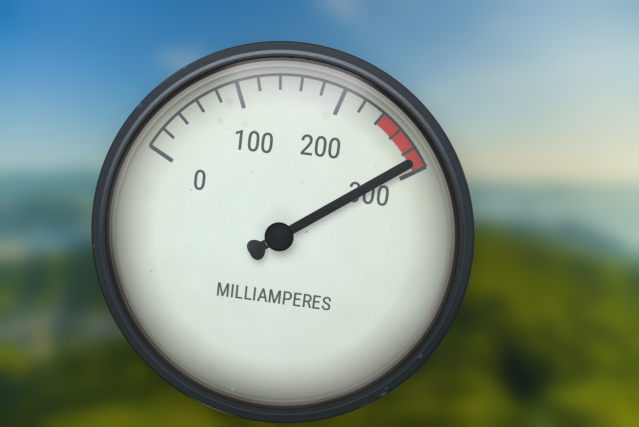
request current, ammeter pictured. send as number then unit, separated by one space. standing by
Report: 290 mA
